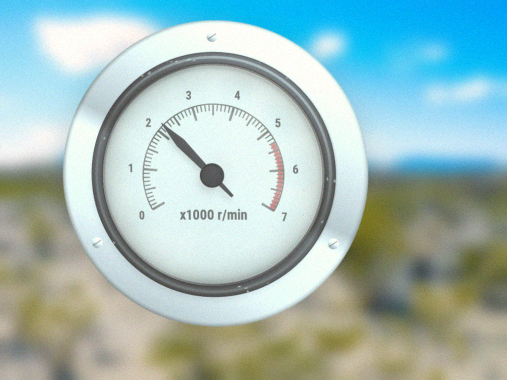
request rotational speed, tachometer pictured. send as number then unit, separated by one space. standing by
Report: 2200 rpm
